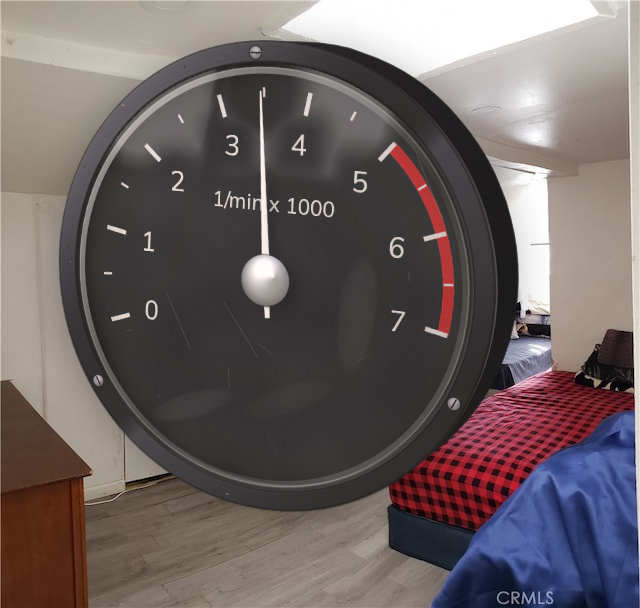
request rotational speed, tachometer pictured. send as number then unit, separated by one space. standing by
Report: 3500 rpm
